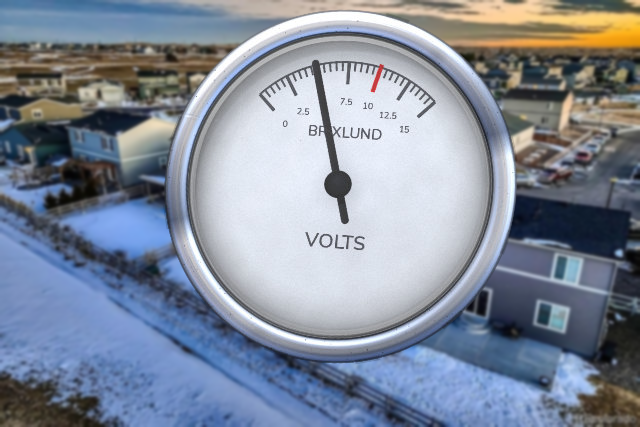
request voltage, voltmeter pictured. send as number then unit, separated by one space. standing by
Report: 5 V
